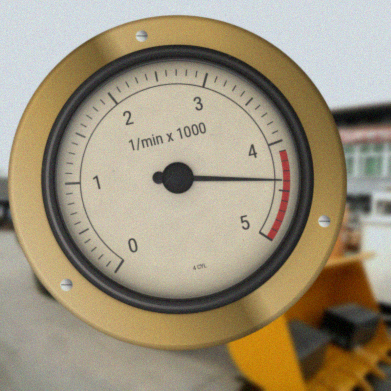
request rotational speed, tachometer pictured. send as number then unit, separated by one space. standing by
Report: 4400 rpm
